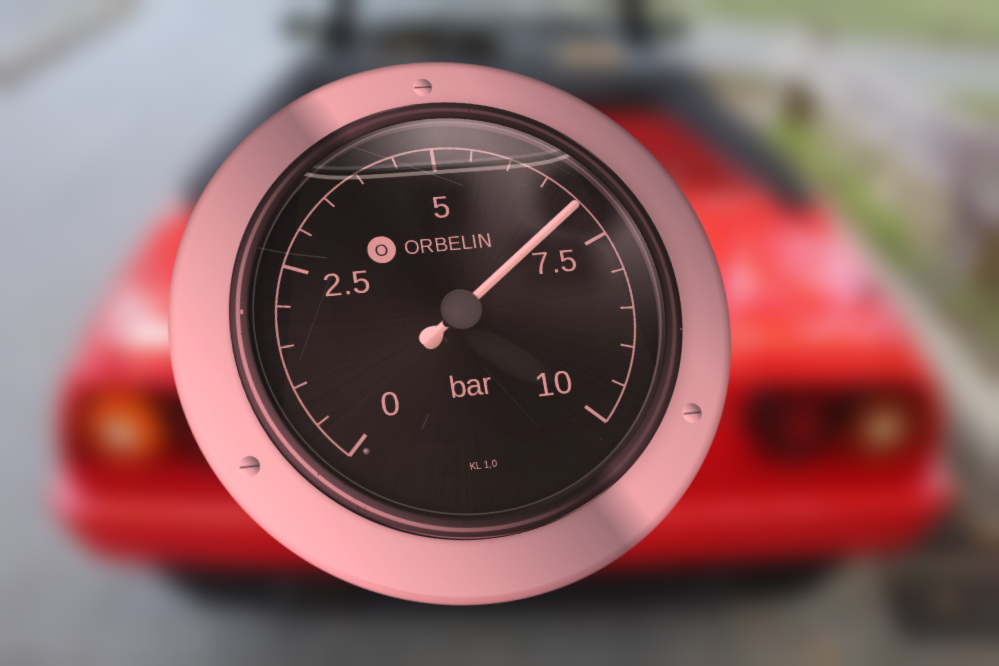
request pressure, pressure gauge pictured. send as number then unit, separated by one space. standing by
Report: 7 bar
